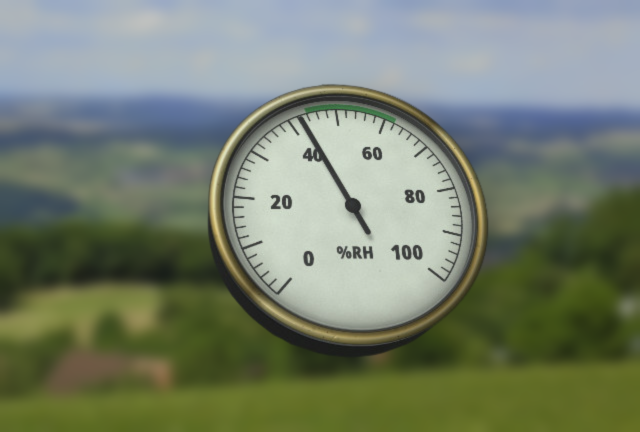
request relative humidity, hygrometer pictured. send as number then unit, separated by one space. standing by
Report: 42 %
